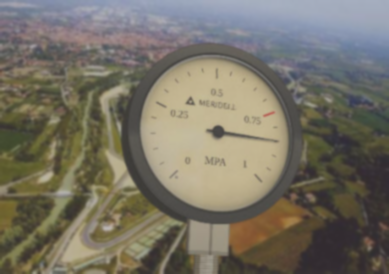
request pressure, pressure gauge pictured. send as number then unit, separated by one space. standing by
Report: 0.85 MPa
